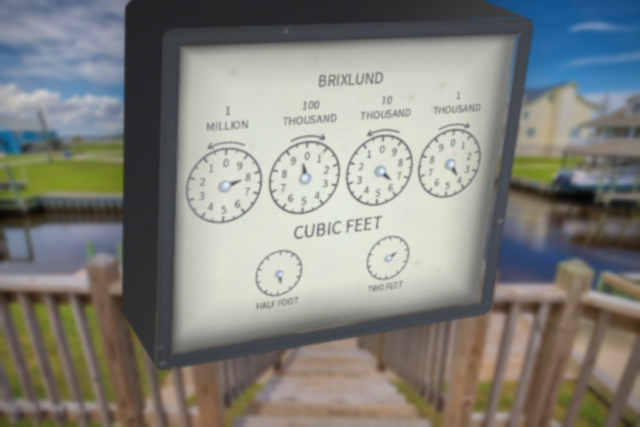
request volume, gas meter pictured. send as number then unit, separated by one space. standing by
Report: 796400 ft³
